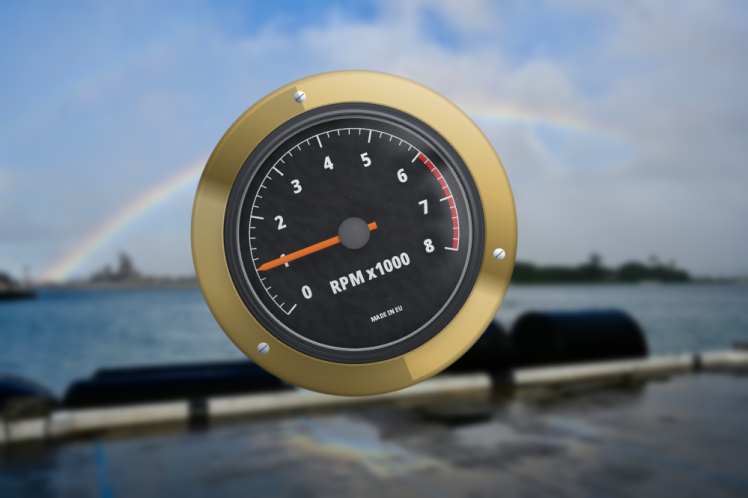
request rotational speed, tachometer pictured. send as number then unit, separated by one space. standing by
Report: 1000 rpm
